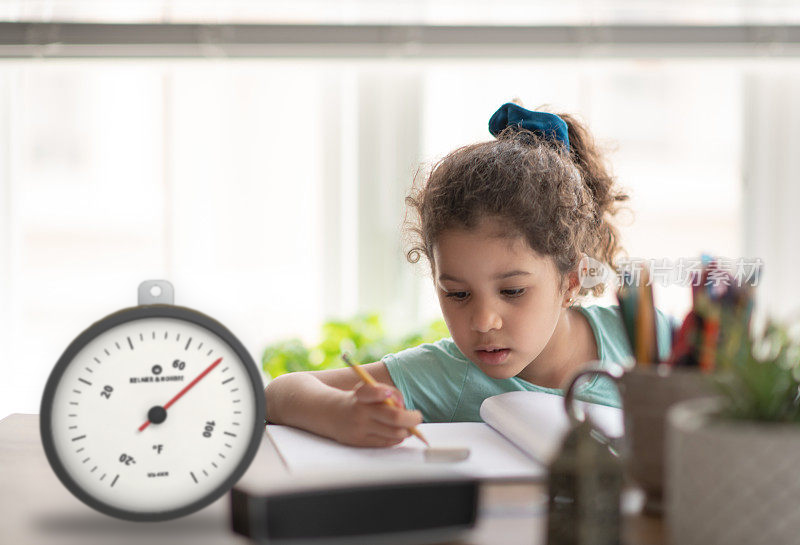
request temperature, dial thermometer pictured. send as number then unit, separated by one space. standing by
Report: 72 °F
